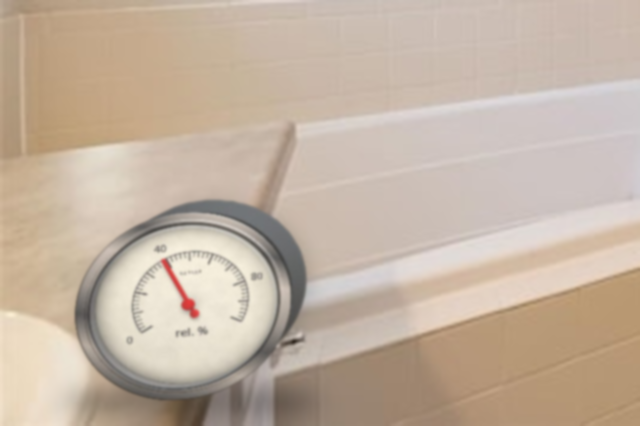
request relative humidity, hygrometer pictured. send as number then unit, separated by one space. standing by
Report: 40 %
